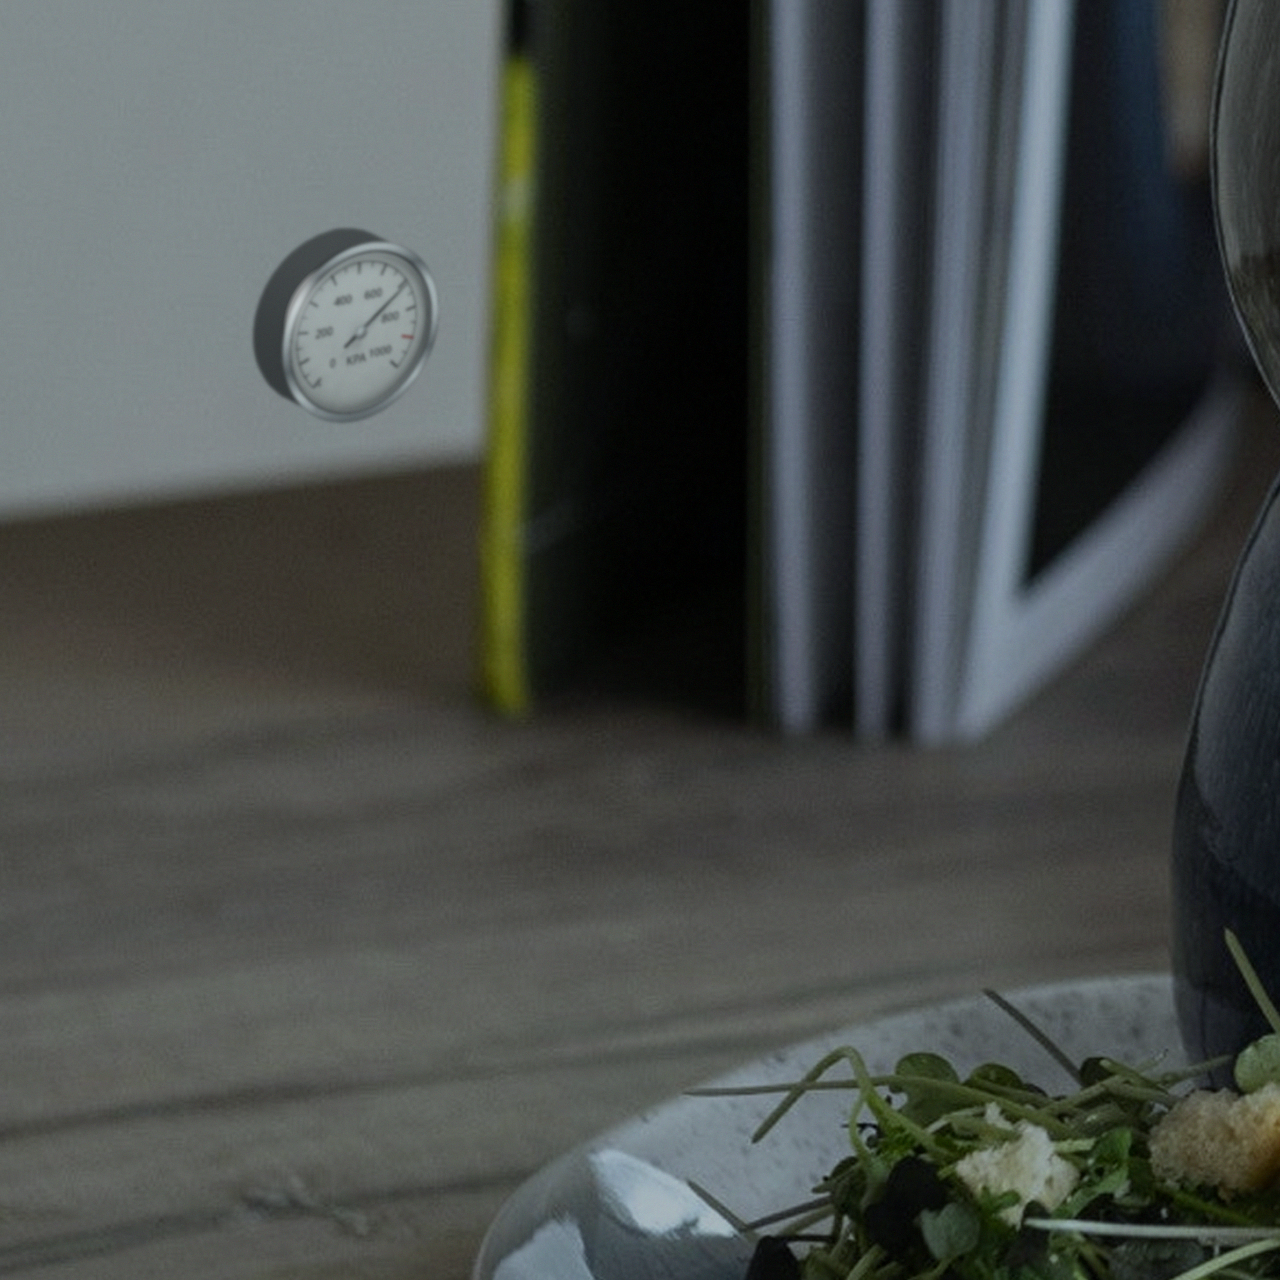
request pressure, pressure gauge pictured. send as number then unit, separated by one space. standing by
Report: 700 kPa
